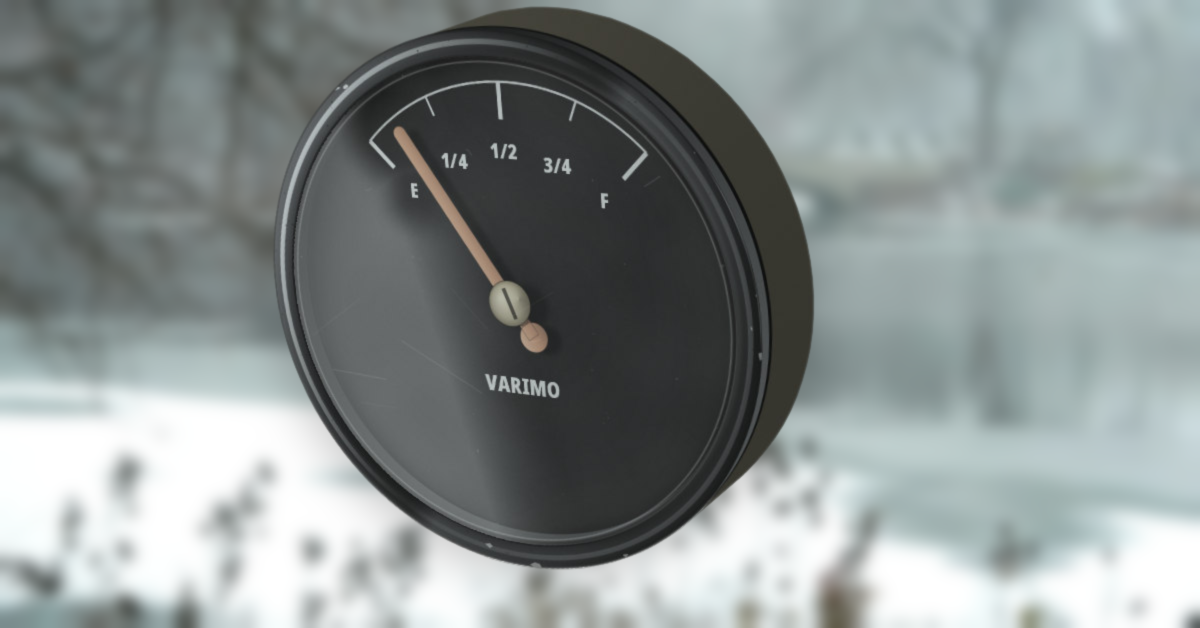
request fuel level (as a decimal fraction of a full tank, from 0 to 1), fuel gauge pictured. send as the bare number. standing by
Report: 0.125
